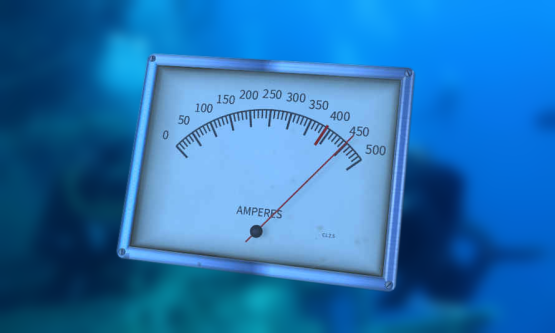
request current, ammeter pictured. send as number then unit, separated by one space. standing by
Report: 450 A
